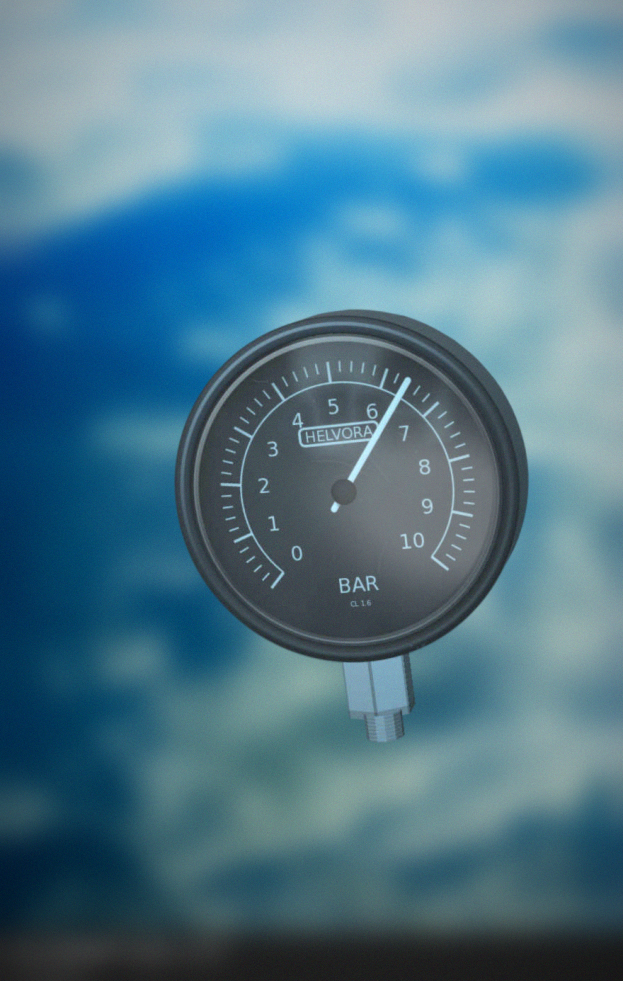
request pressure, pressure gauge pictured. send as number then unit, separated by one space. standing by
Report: 6.4 bar
